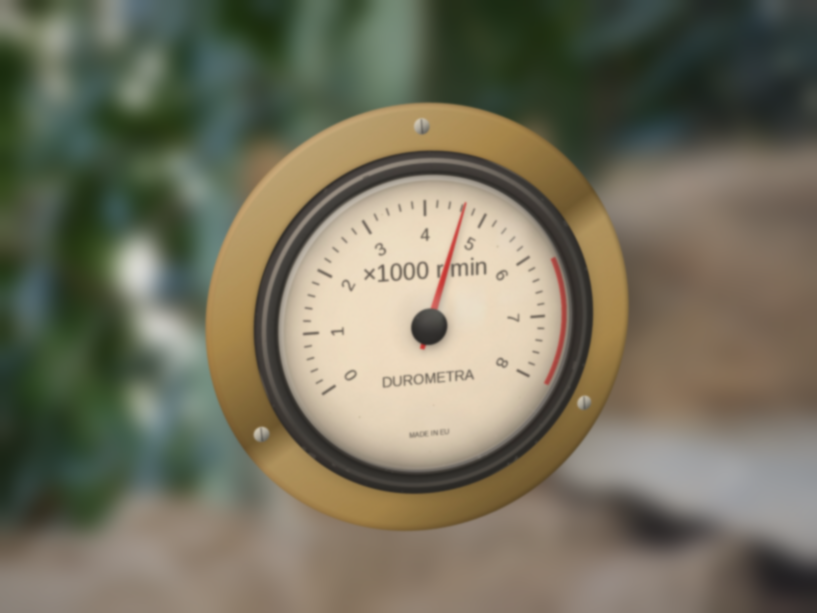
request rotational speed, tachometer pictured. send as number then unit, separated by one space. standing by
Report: 4600 rpm
